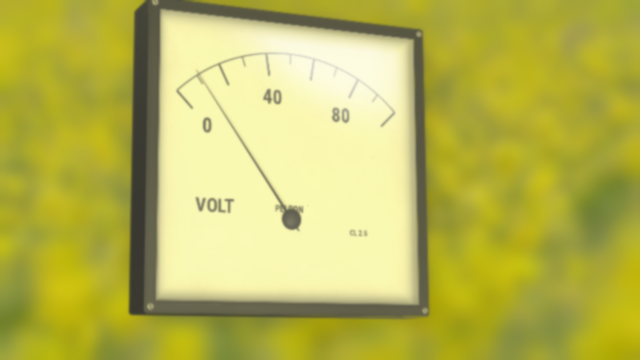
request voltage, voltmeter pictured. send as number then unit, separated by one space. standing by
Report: 10 V
